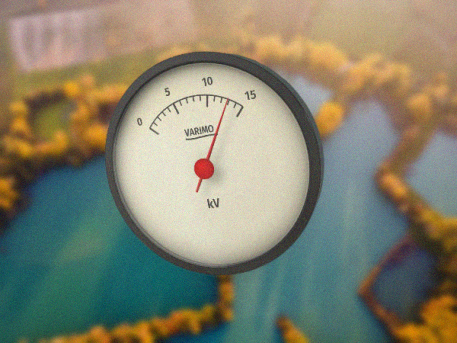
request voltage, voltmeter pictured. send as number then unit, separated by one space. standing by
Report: 13 kV
